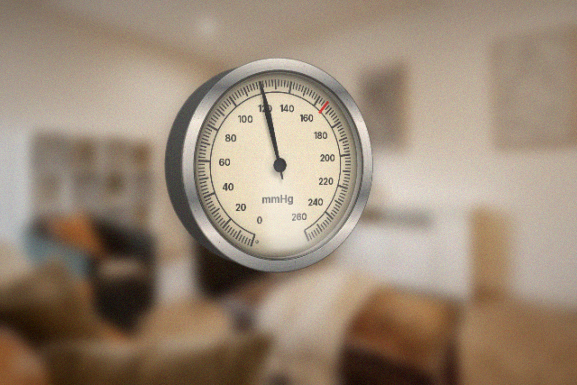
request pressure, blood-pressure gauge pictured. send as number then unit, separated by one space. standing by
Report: 120 mmHg
